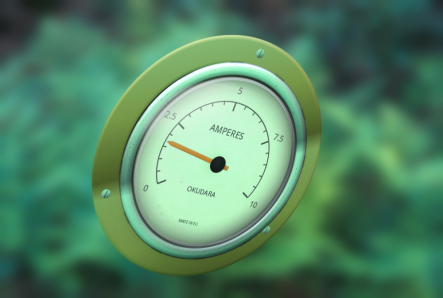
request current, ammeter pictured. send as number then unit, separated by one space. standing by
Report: 1.75 A
